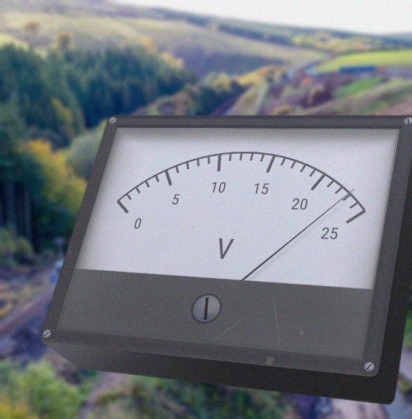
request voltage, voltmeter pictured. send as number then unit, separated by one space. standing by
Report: 23 V
